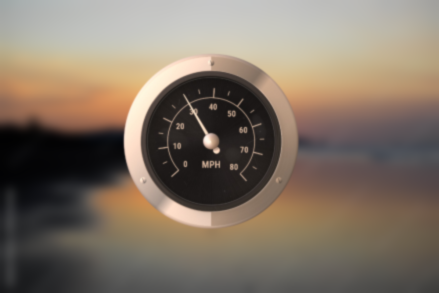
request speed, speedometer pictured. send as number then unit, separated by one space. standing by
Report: 30 mph
